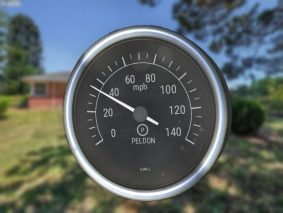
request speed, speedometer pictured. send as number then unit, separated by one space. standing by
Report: 35 mph
